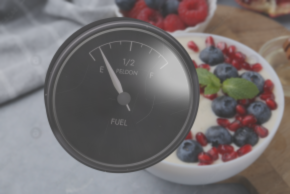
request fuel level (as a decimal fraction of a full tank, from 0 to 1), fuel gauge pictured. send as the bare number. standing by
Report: 0.125
